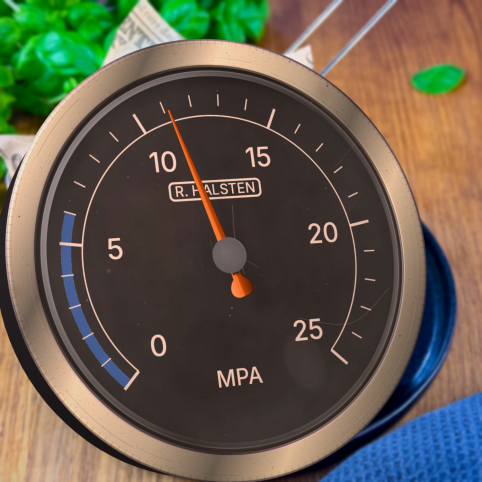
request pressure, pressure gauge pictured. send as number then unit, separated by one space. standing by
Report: 11 MPa
